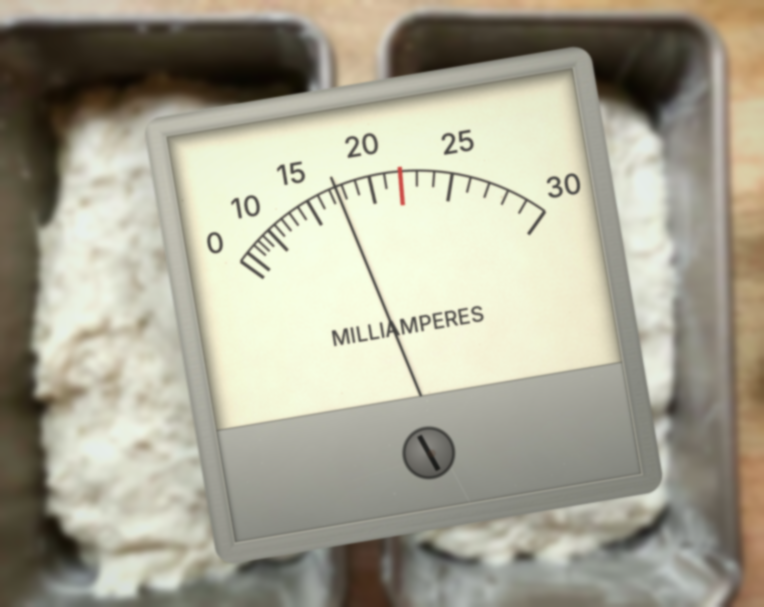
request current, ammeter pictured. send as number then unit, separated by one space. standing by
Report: 17.5 mA
